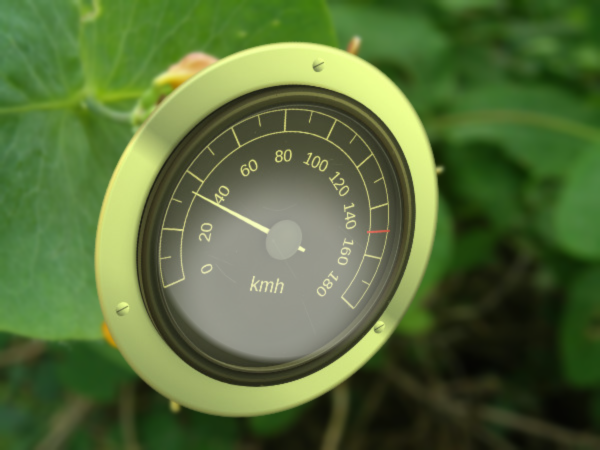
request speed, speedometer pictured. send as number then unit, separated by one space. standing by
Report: 35 km/h
